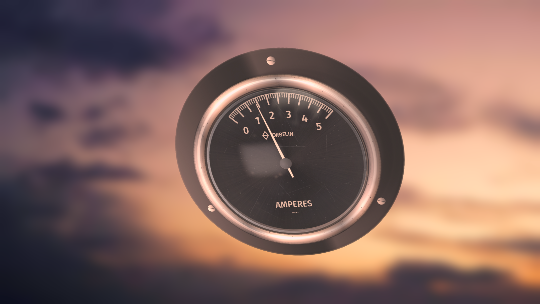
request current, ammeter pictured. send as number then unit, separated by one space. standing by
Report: 1.5 A
